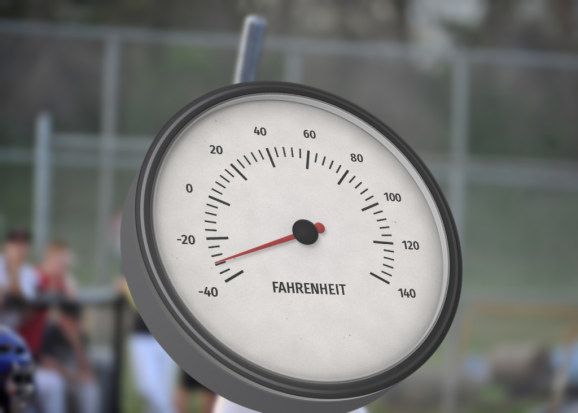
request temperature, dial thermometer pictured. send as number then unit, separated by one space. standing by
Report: -32 °F
